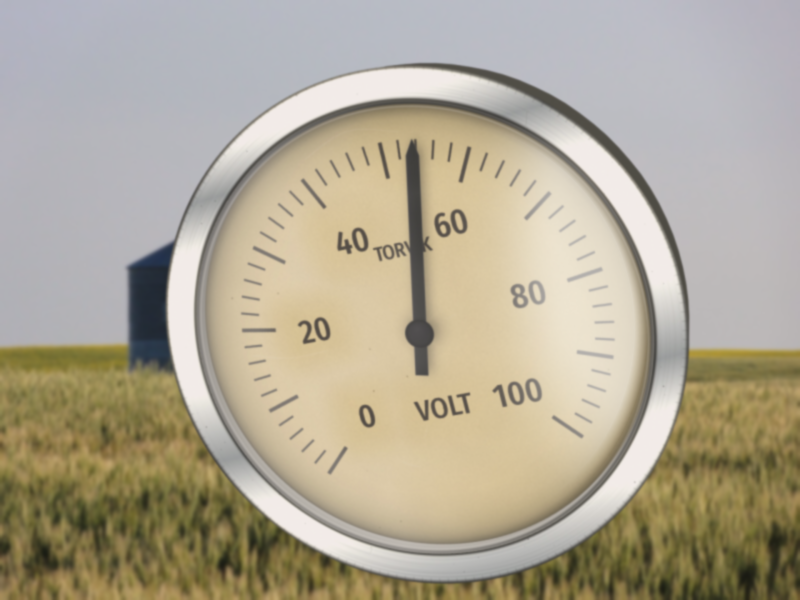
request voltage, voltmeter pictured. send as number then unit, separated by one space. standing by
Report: 54 V
